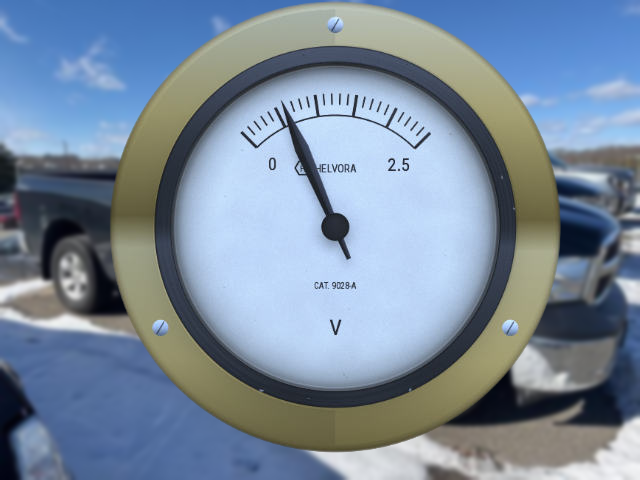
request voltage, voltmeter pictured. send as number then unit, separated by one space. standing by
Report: 0.6 V
